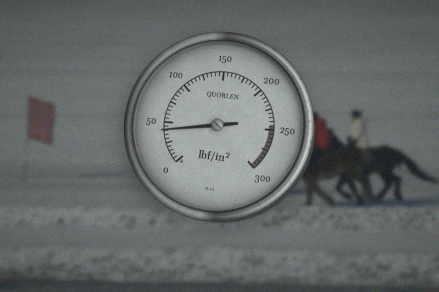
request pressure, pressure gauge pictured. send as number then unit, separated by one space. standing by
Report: 40 psi
